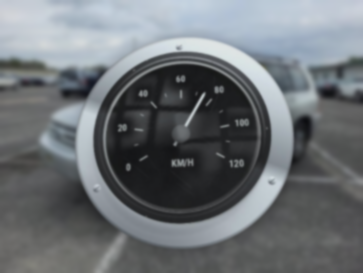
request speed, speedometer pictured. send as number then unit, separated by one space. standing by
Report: 75 km/h
